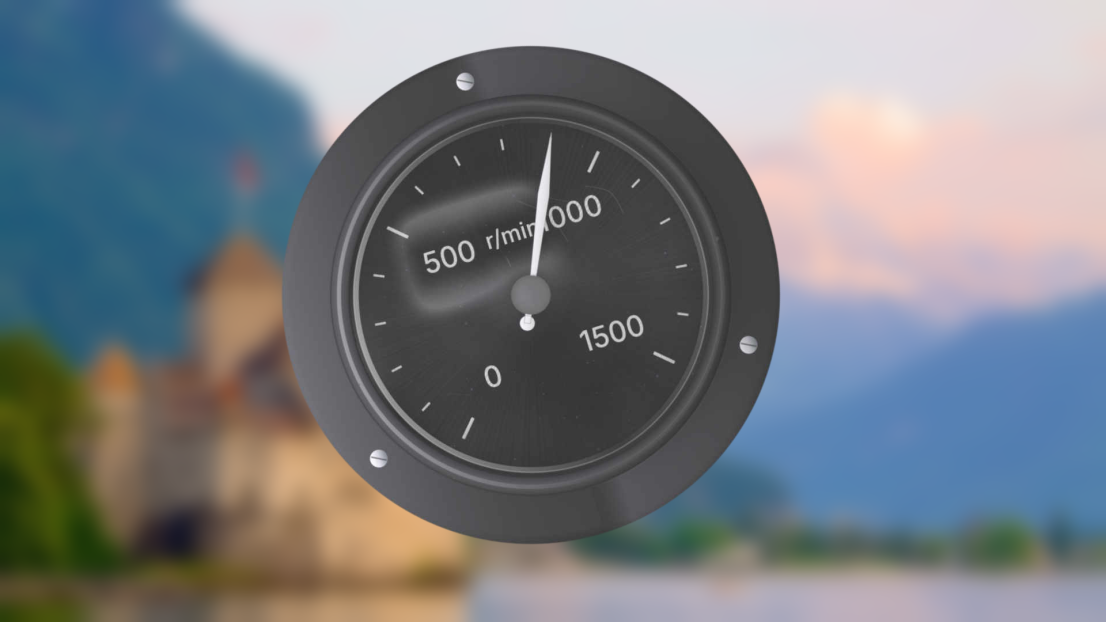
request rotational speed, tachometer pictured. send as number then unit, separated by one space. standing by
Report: 900 rpm
